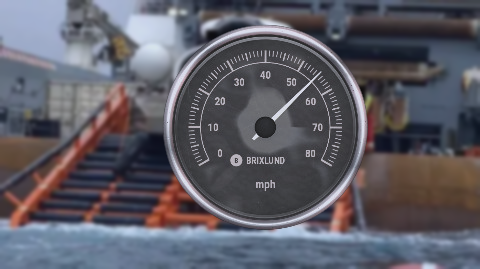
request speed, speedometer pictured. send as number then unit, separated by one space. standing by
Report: 55 mph
